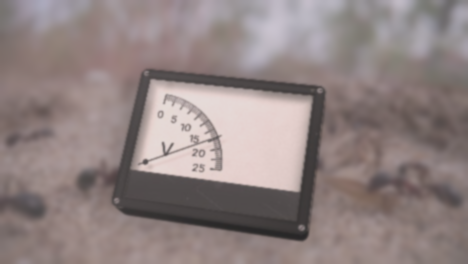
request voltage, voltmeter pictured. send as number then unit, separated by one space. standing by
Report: 17.5 V
